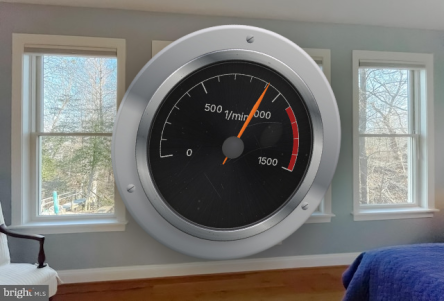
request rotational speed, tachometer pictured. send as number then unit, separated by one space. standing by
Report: 900 rpm
